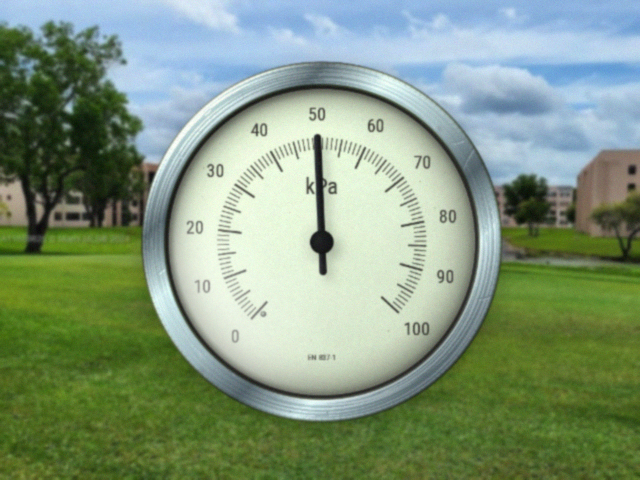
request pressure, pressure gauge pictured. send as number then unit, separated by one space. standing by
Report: 50 kPa
